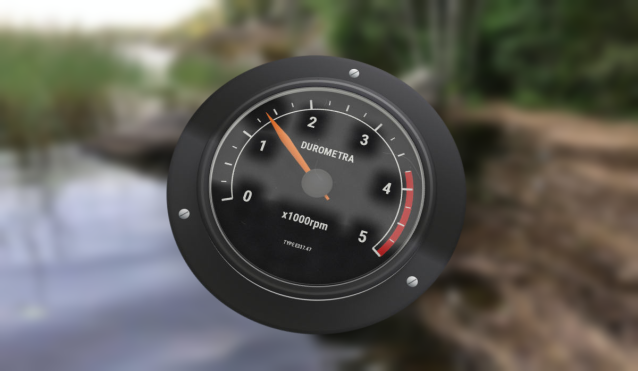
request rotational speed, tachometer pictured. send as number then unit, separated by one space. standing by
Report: 1375 rpm
